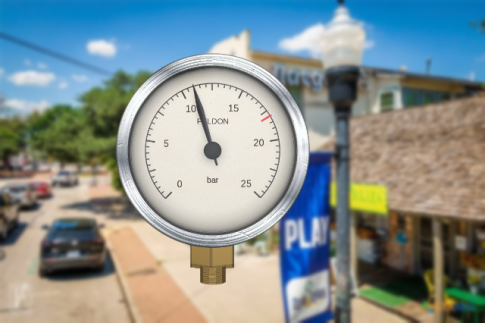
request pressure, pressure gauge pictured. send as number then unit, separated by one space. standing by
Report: 11 bar
